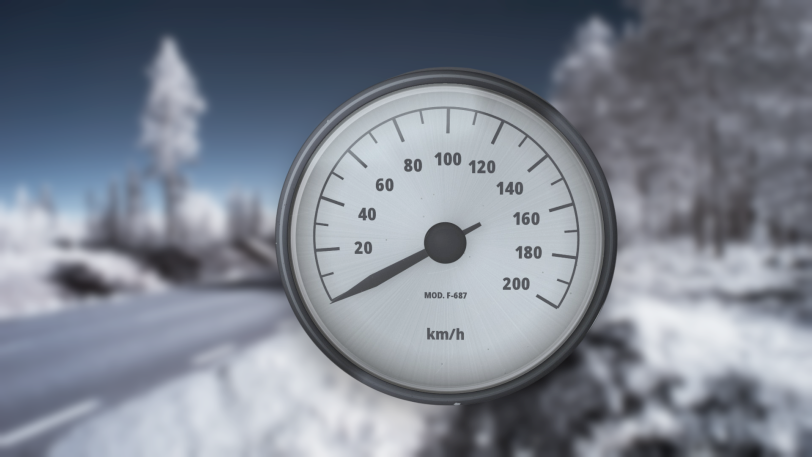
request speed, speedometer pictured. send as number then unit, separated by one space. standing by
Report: 0 km/h
